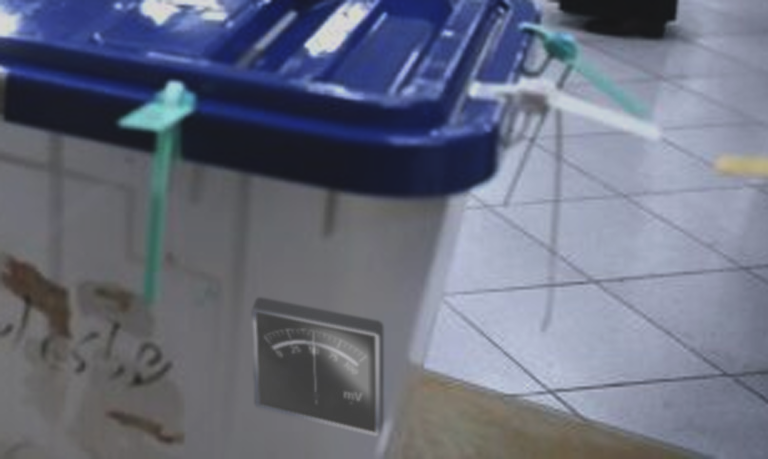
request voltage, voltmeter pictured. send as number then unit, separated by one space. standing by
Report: 50 mV
